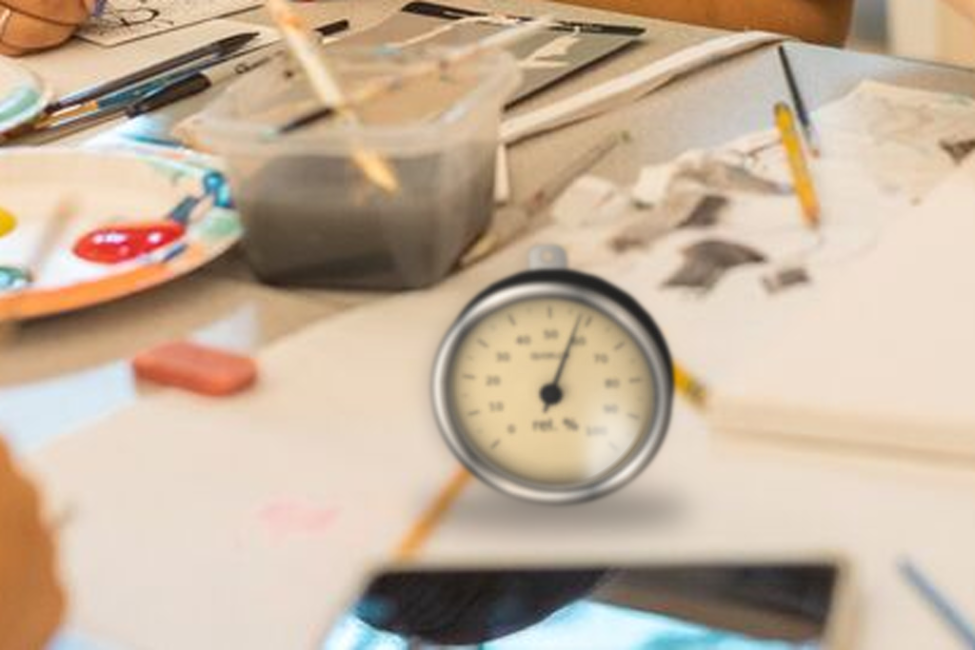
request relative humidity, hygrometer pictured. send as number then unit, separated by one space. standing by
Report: 57.5 %
